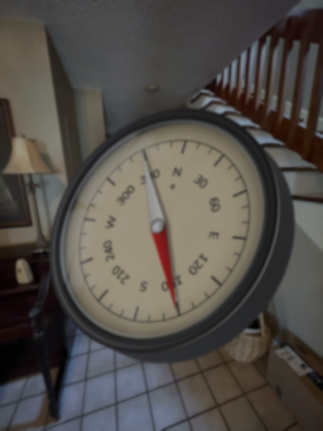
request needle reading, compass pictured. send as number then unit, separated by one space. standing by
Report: 150 °
